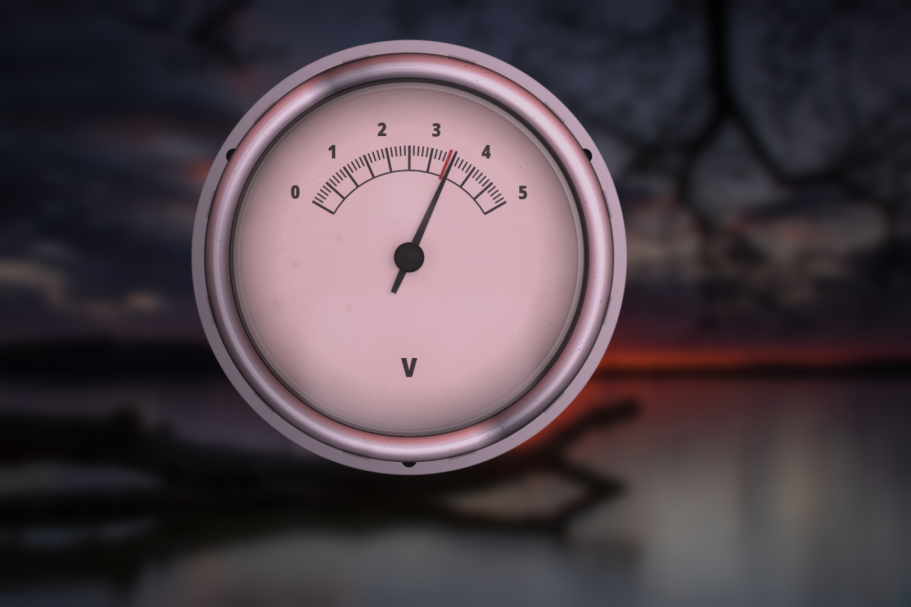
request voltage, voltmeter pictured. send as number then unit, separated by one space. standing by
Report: 3.5 V
